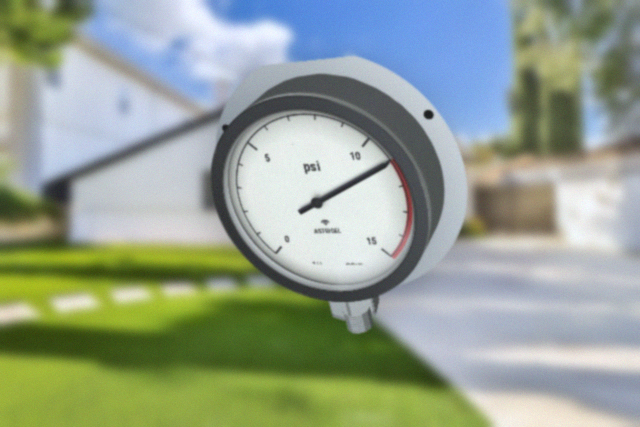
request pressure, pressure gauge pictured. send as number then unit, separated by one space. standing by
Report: 11 psi
